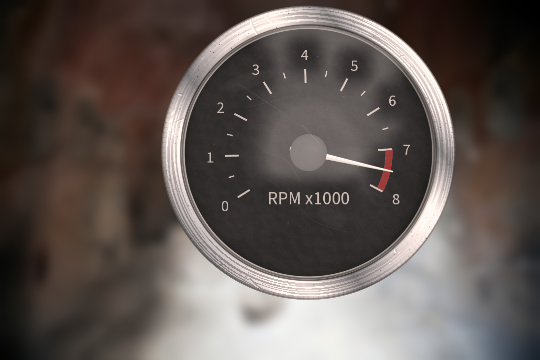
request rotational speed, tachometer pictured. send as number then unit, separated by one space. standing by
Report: 7500 rpm
